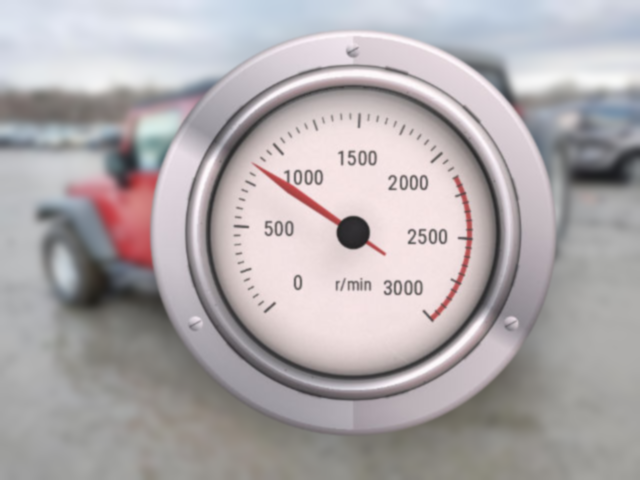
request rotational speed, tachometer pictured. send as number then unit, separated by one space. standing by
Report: 850 rpm
